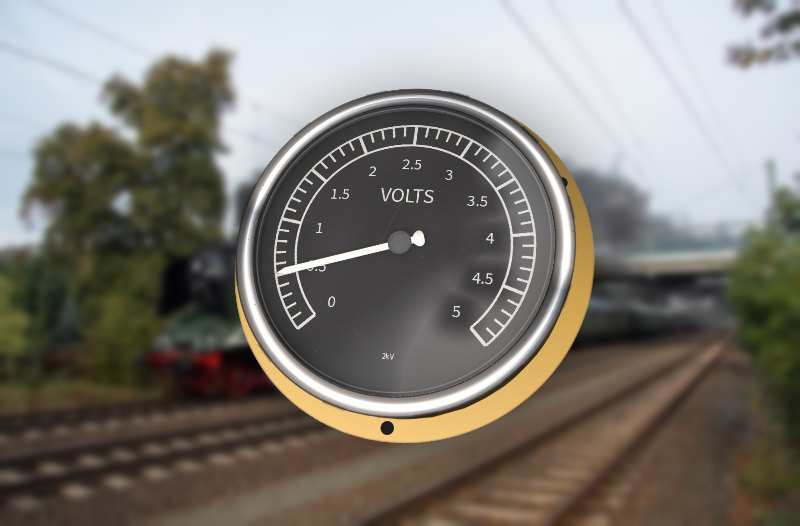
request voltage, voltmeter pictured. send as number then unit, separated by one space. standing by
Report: 0.5 V
